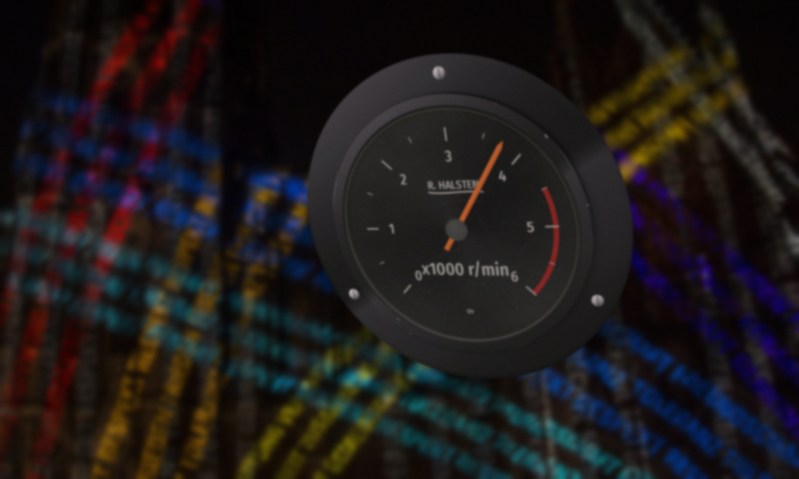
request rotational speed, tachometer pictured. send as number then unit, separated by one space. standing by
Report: 3750 rpm
